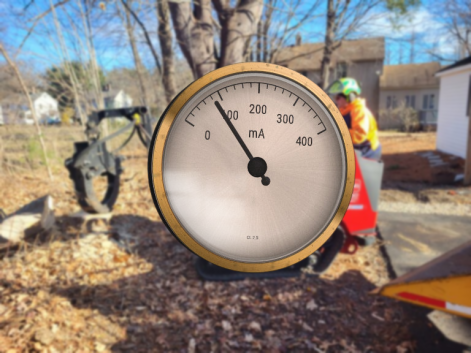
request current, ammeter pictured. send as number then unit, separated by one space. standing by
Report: 80 mA
